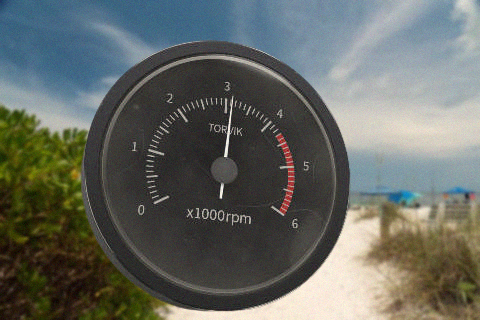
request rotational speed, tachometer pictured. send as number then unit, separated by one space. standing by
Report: 3100 rpm
